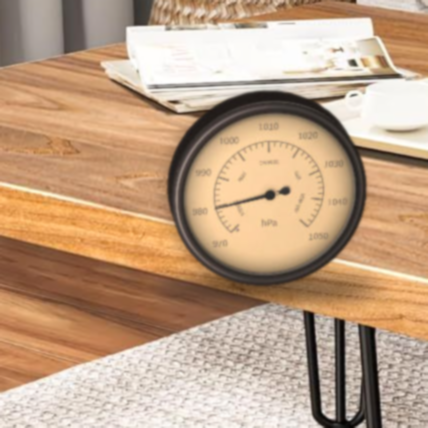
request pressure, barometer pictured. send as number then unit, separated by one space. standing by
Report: 980 hPa
